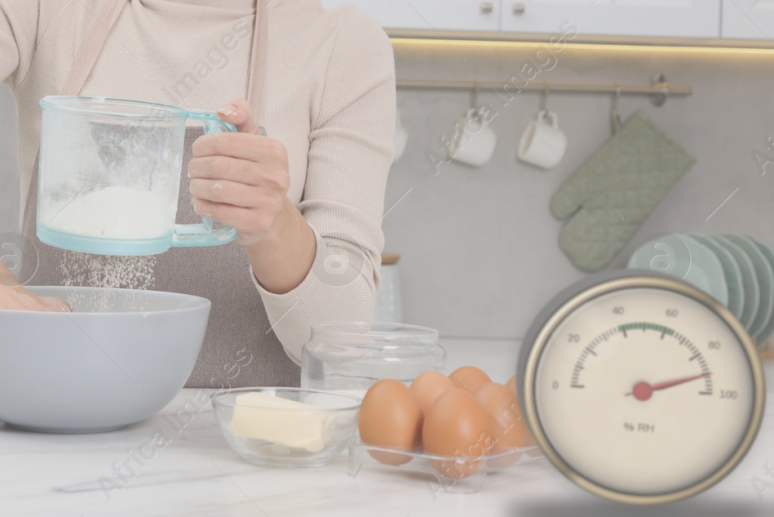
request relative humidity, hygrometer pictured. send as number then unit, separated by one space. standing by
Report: 90 %
